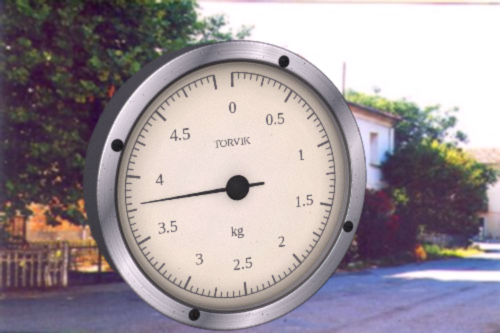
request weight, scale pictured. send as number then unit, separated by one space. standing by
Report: 3.8 kg
